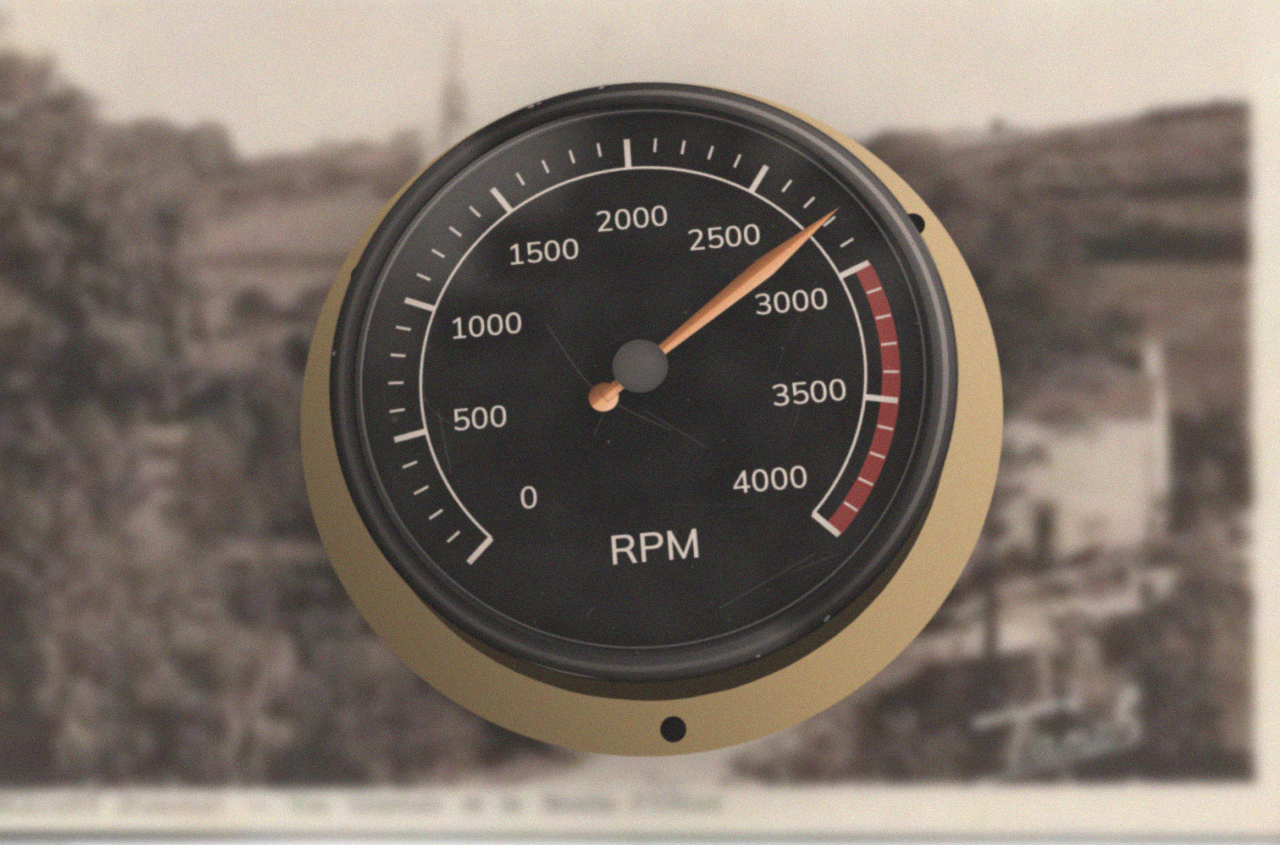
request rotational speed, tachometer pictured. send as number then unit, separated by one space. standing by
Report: 2800 rpm
